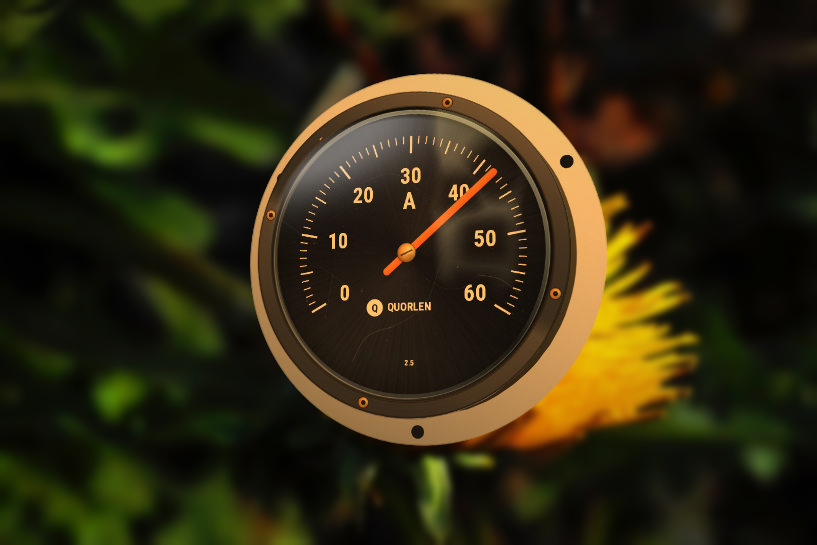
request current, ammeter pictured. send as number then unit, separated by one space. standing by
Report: 42 A
